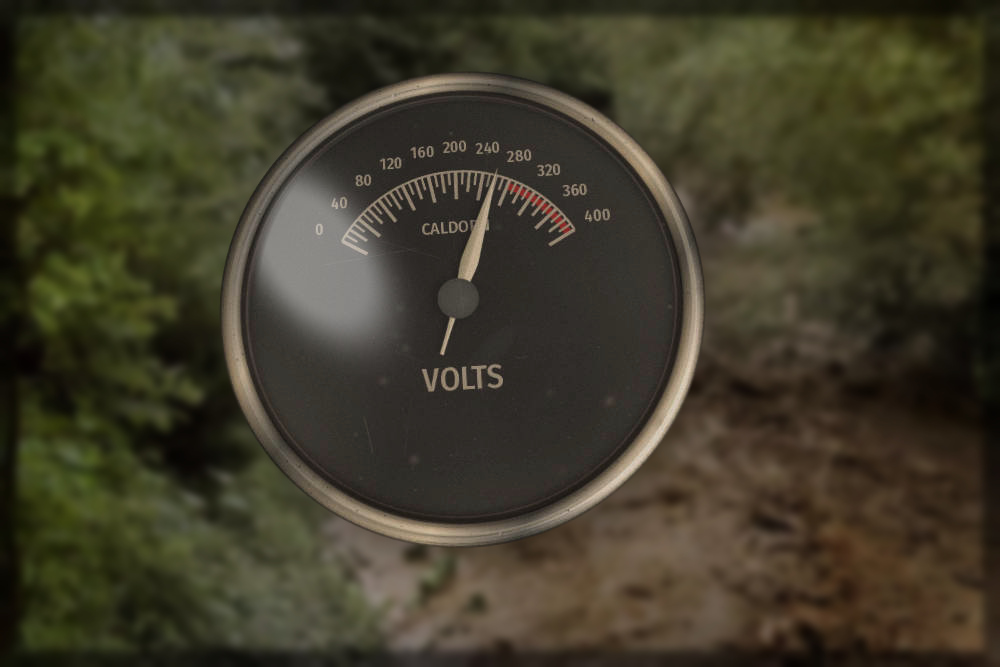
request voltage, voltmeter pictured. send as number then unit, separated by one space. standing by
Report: 260 V
